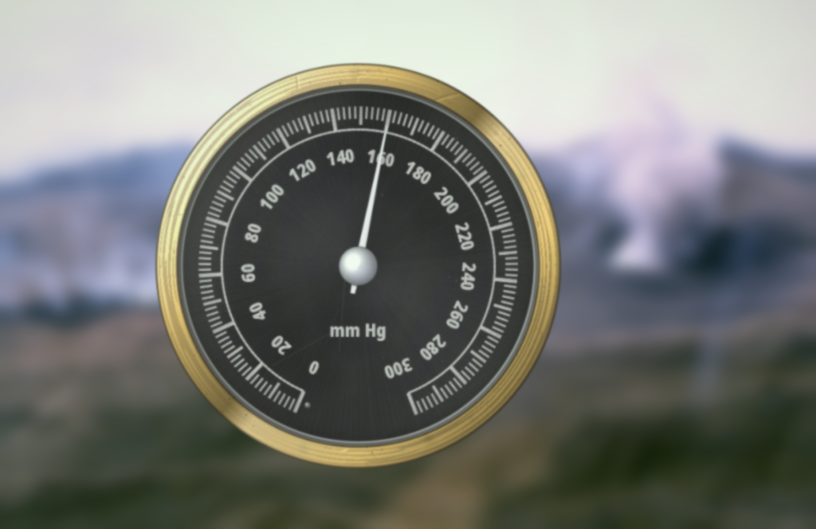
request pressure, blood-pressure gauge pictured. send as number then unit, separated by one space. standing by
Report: 160 mmHg
